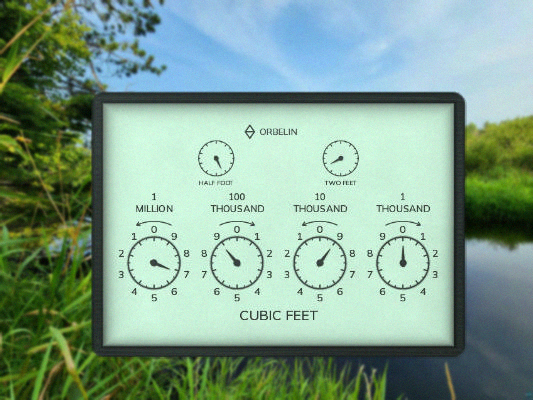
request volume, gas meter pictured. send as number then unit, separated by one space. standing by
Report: 689000 ft³
